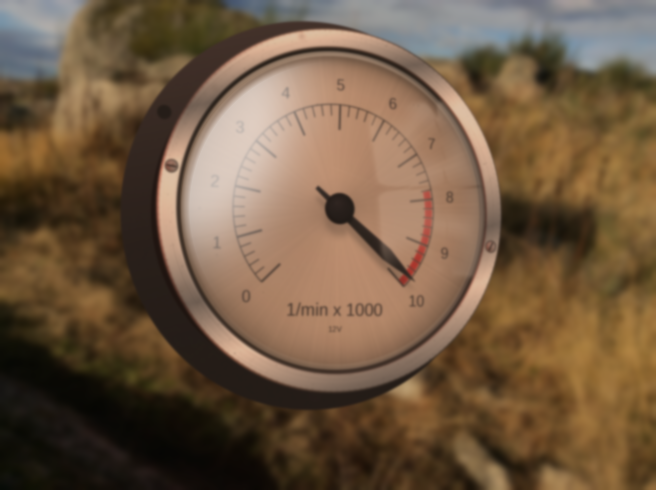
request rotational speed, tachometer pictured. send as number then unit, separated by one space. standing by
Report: 9800 rpm
